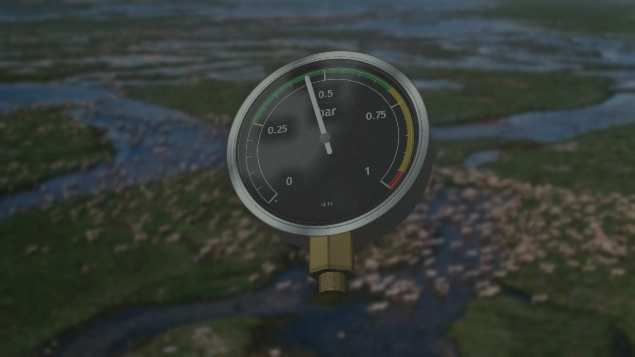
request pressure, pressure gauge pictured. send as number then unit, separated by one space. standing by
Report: 0.45 bar
